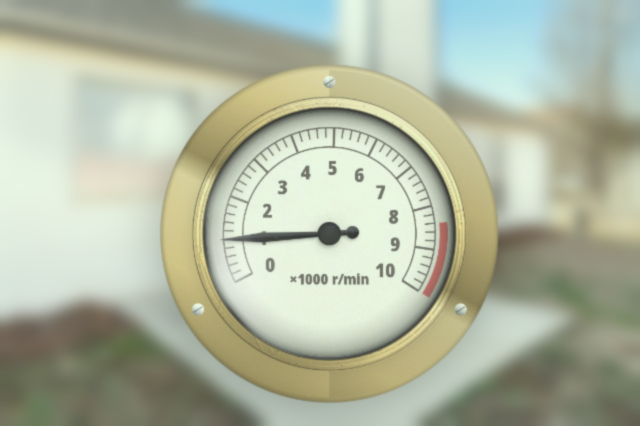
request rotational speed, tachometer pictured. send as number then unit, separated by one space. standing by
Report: 1000 rpm
